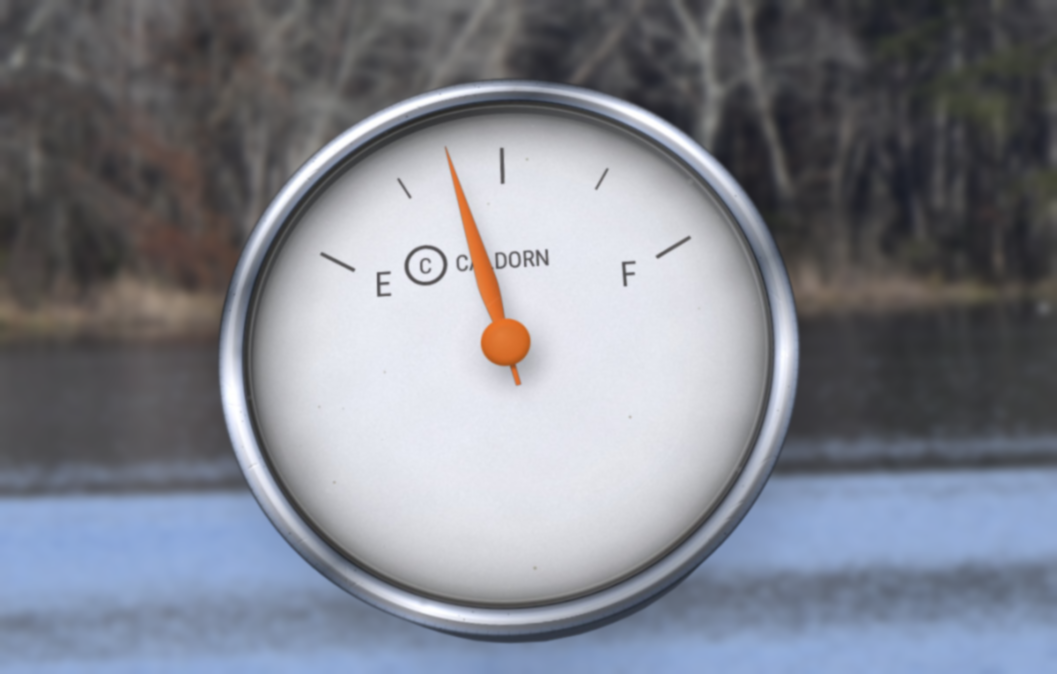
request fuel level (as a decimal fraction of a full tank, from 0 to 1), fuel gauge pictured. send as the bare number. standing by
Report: 0.375
